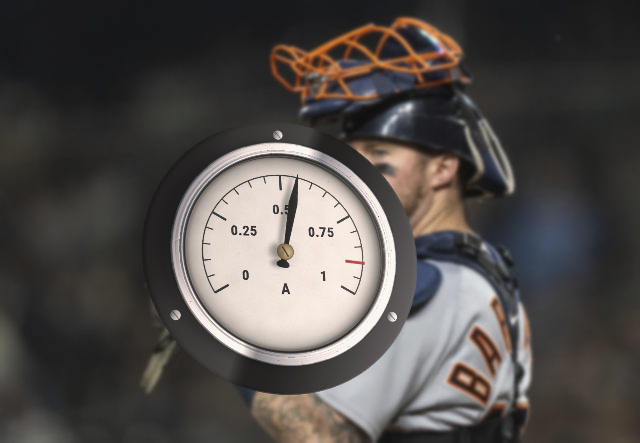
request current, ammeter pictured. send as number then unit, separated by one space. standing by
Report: 0.55 A
